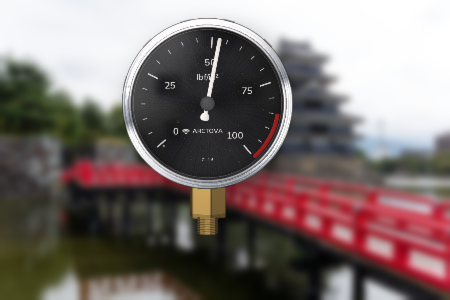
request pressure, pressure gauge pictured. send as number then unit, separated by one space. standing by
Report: 52.5 psi
